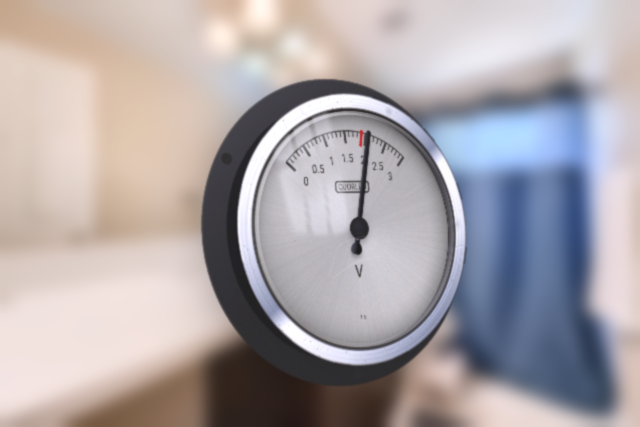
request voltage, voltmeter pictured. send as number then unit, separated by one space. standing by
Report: 2 V
